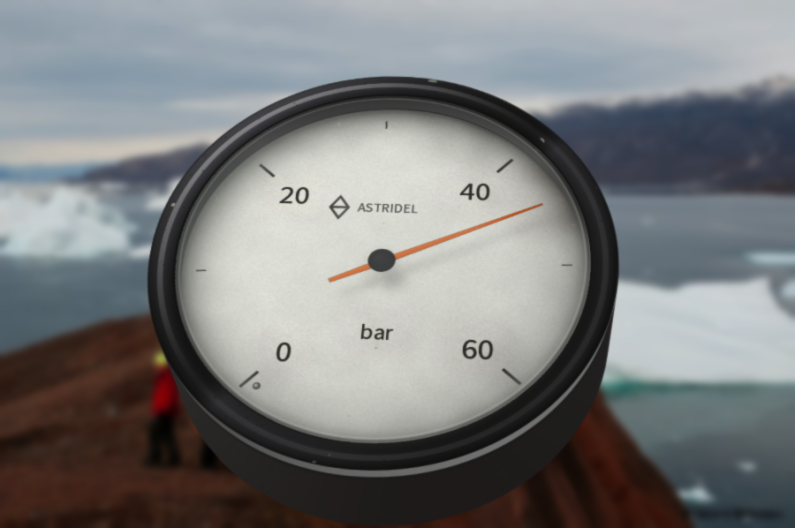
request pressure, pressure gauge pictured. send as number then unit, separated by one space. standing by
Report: 45 bar
